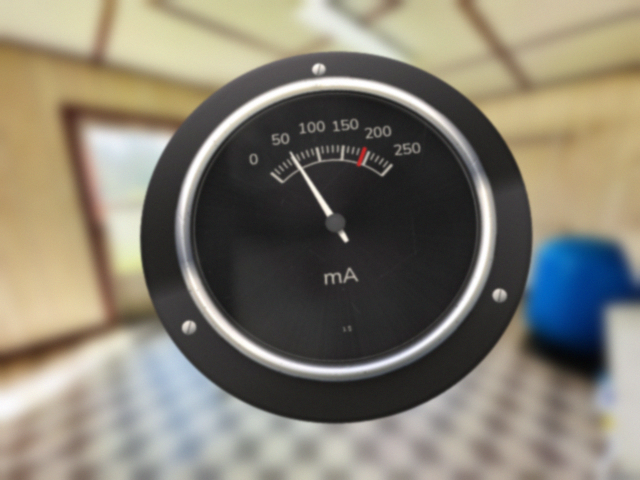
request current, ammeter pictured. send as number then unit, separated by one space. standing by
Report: 50 mA
